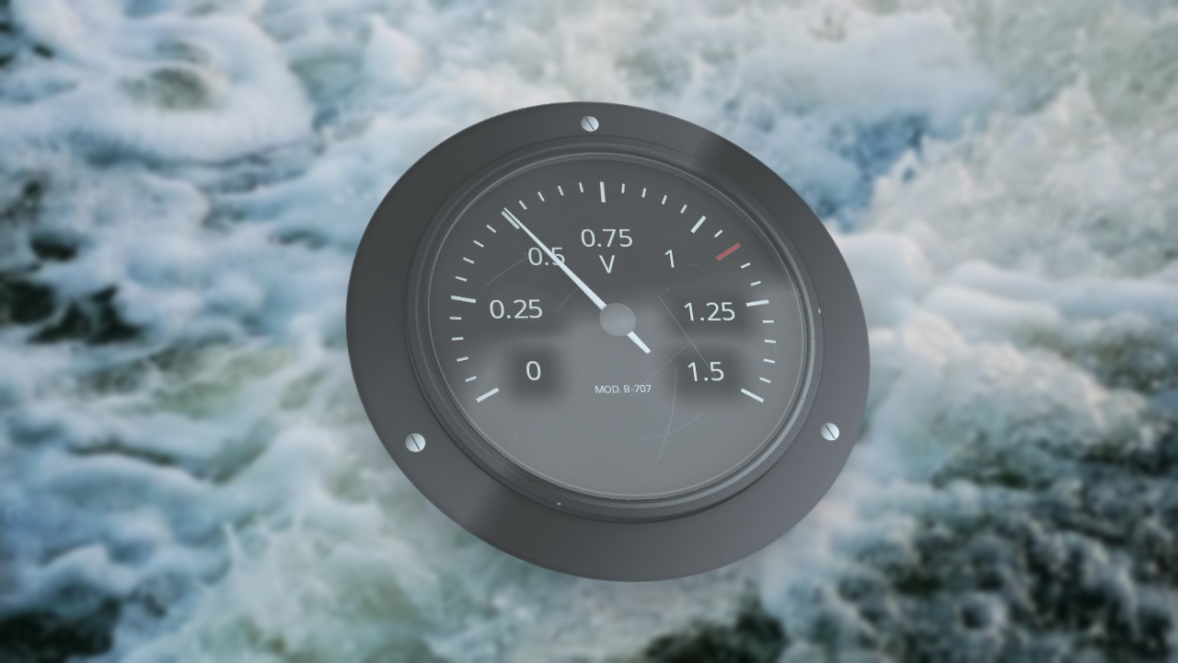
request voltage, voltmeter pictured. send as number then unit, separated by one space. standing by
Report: 0.5 V
